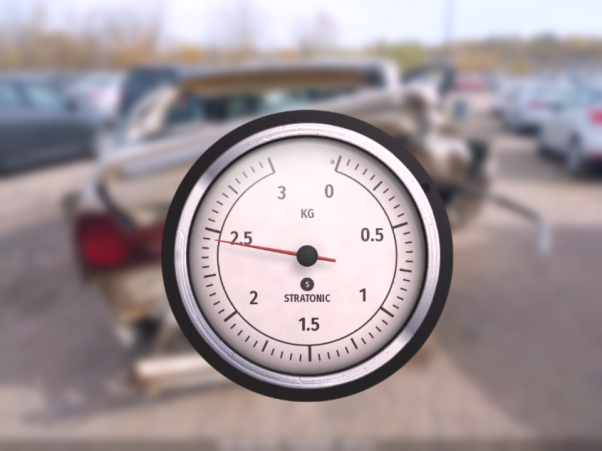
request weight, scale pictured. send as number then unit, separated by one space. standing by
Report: 2.45 kg
